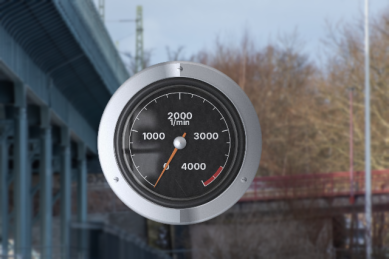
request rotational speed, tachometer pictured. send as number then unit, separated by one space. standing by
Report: 0 rpm
